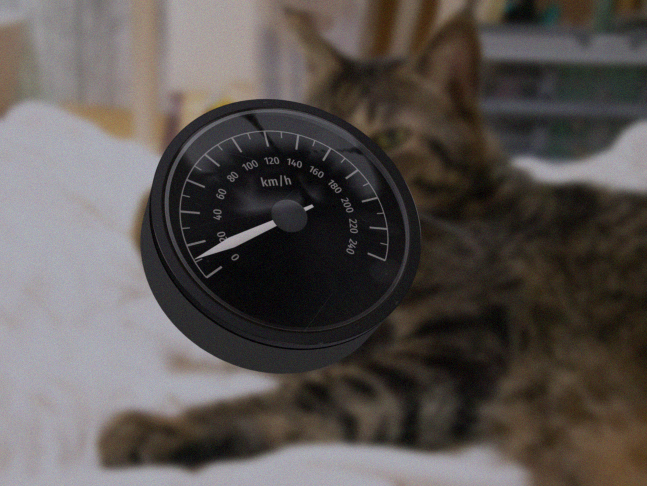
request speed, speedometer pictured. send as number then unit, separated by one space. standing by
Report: 10 km/h
